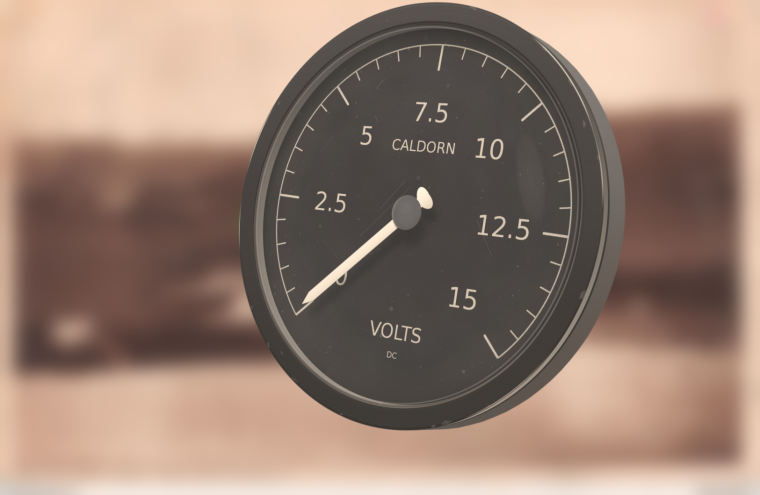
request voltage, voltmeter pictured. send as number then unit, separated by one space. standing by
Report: 0 V
